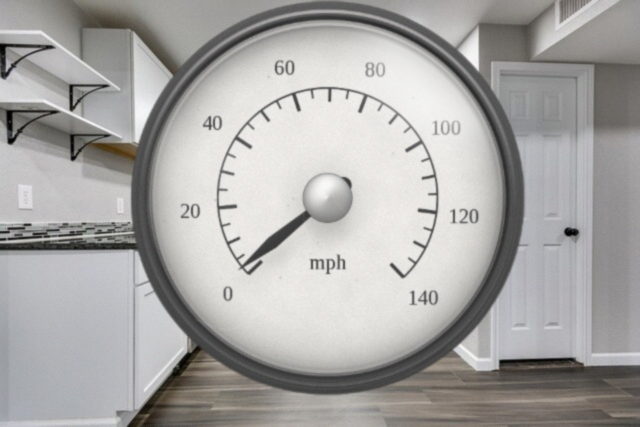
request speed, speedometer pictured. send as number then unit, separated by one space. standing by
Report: 2.5 mph
